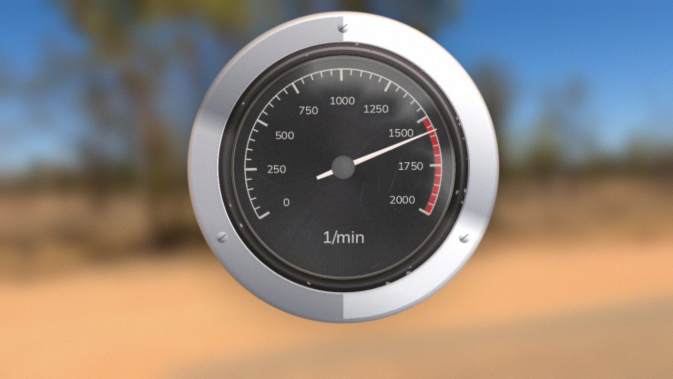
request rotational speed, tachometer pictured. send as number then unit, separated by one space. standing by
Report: 1575 rpm
